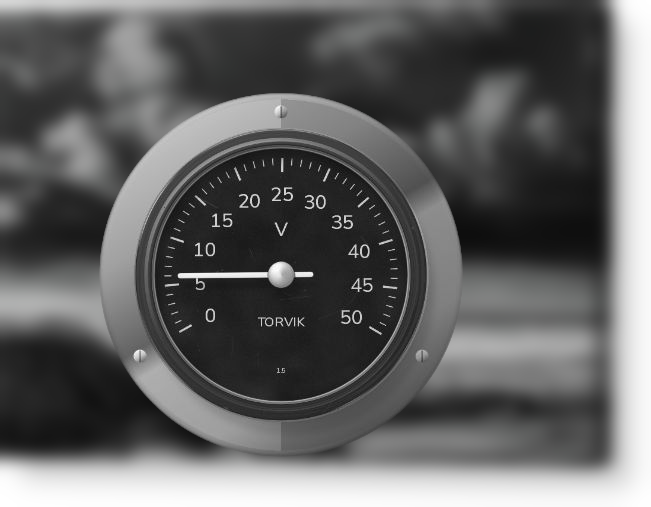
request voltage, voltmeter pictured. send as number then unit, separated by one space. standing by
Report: 6 V
